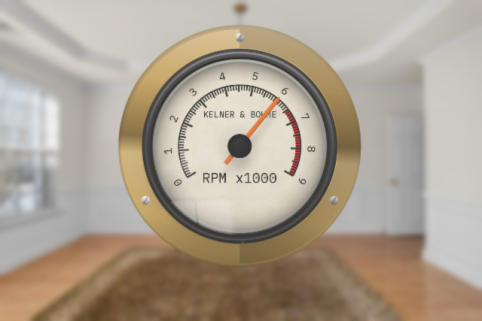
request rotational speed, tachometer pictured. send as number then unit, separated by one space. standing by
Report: 6000 rpm
